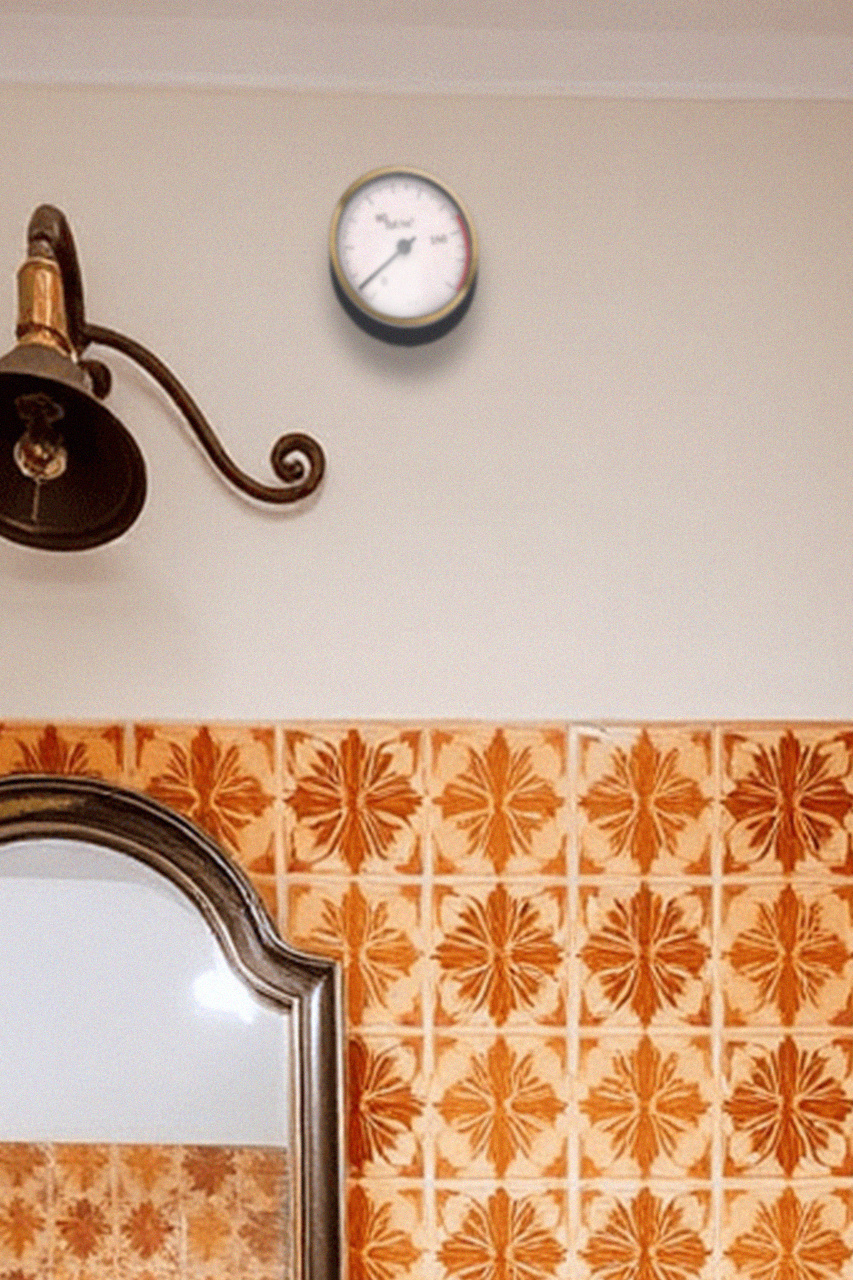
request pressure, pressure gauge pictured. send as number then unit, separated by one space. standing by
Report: 10 psi
